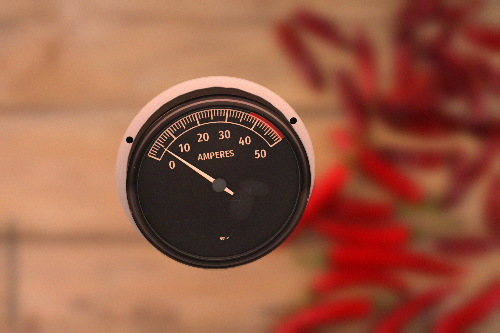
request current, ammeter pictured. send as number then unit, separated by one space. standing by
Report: 5 A
